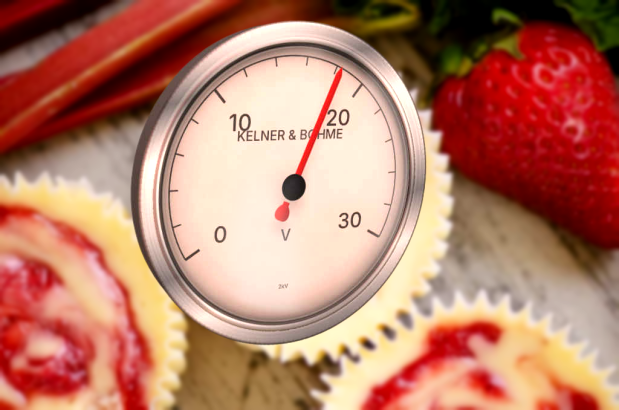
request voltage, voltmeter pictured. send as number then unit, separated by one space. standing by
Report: 18 V
